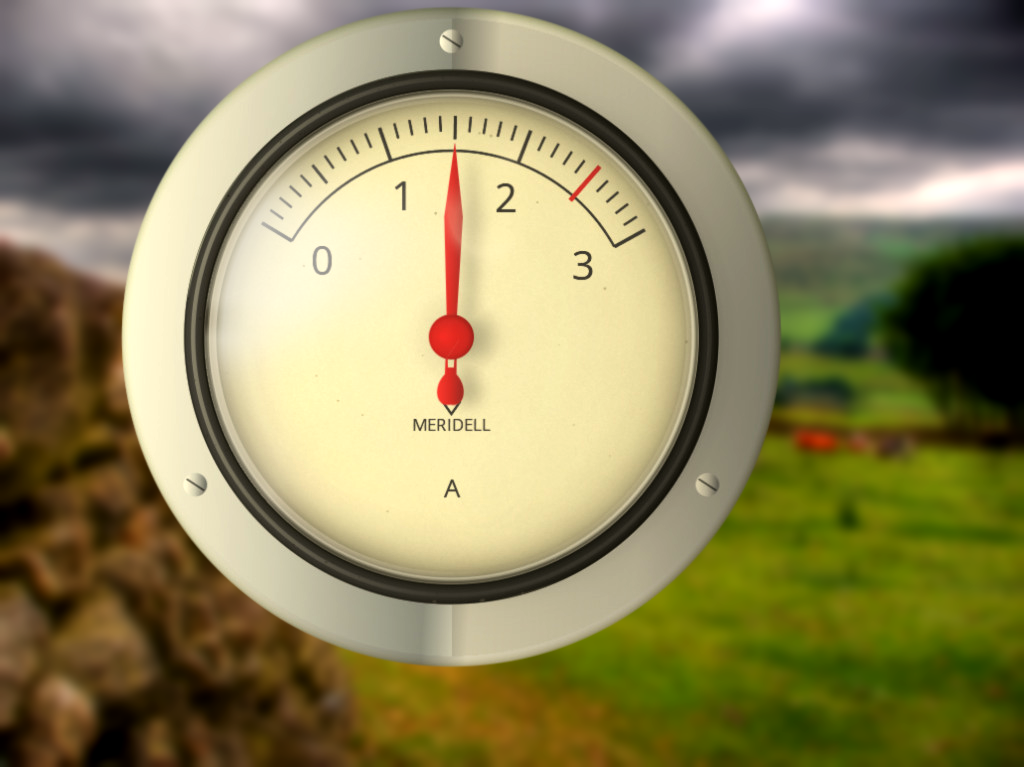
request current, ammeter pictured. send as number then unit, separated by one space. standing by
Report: 1.5 A
